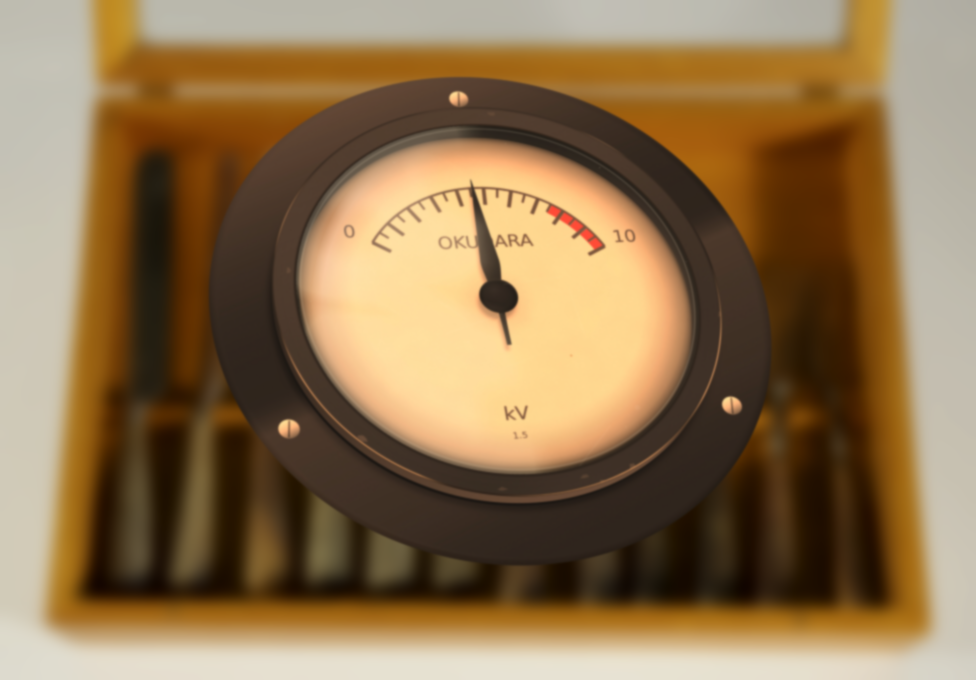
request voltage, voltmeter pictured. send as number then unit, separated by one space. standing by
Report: 4.5 kV
